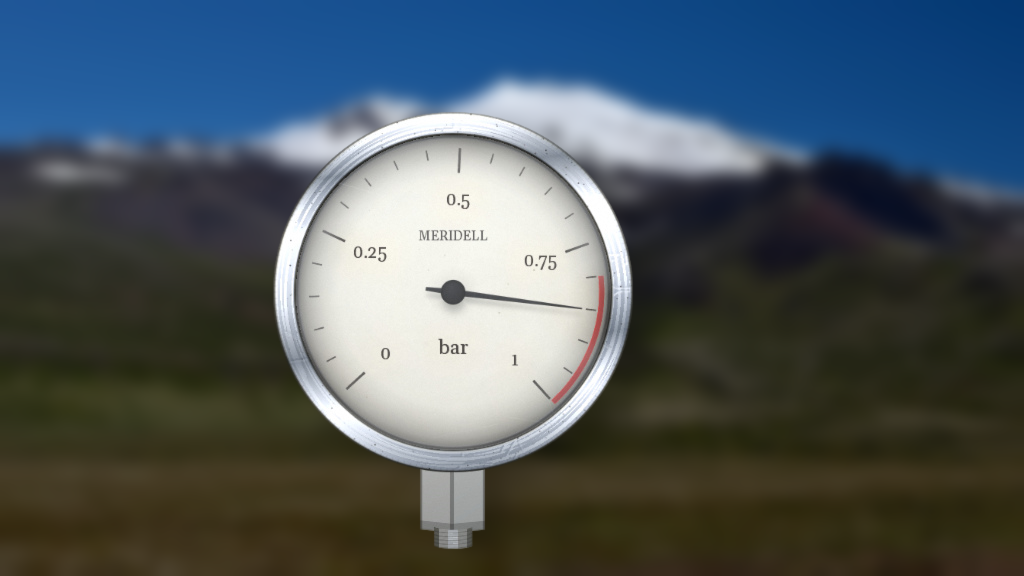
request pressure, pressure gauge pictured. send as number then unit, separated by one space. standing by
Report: 0.85 bar
